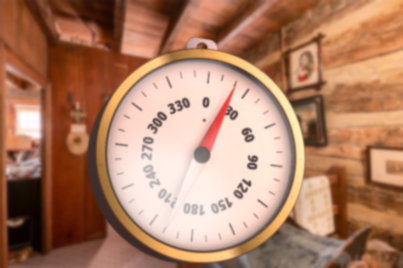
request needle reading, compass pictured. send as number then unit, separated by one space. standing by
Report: 20 °
